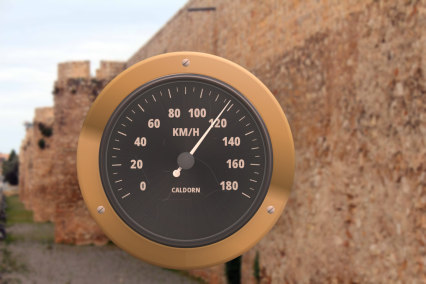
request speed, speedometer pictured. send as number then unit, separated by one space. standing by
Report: 117.5 km/h
